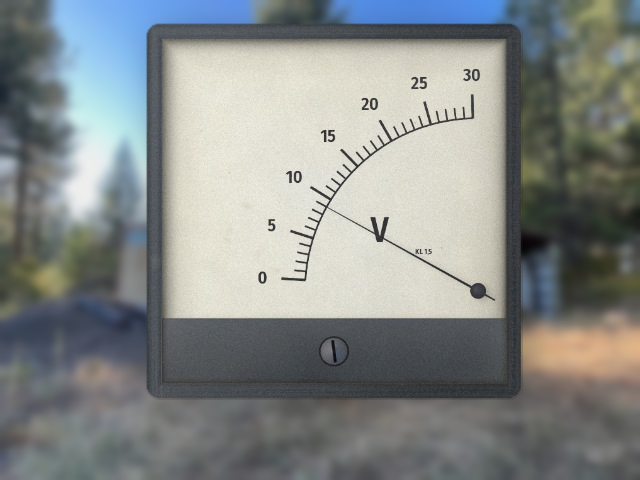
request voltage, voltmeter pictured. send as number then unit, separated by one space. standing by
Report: 9 V
